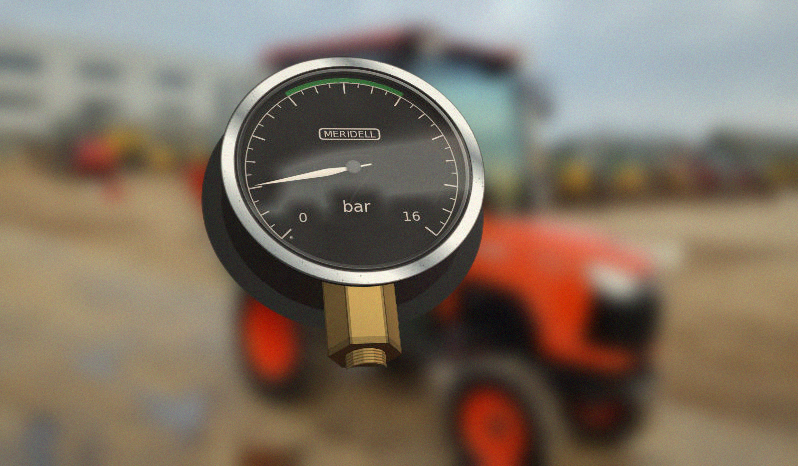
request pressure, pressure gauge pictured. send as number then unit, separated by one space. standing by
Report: 2 bar
